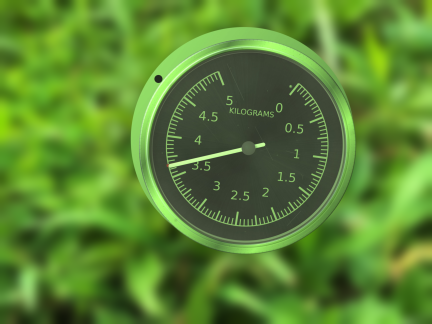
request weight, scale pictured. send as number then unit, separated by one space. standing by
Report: 3.65 kg
